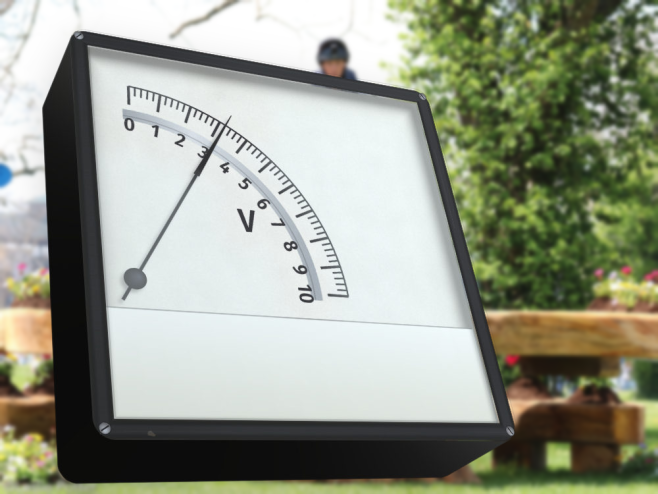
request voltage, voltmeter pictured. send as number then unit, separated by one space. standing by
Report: 3.2 V
